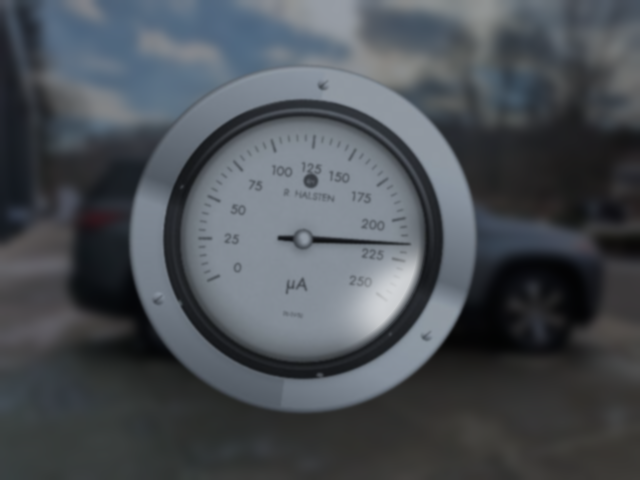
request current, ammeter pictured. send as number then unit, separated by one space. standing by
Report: 215 µA
